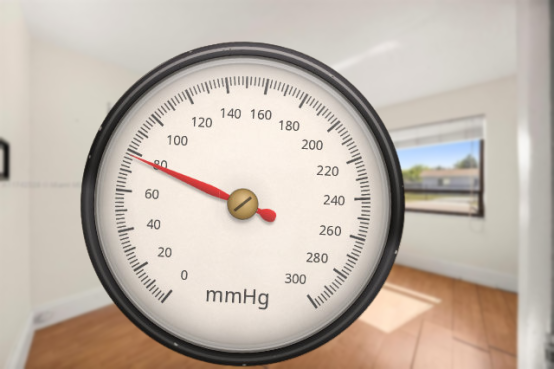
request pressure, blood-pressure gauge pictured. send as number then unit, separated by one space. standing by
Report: 78 mmHg
